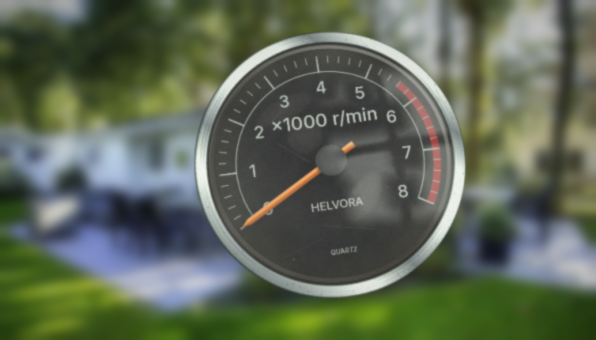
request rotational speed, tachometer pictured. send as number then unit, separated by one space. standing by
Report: 0 rpm
